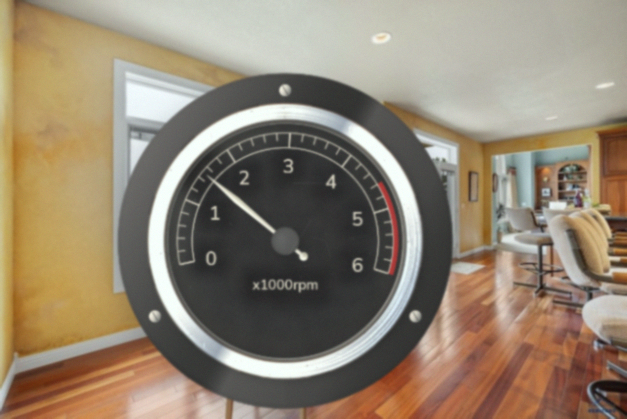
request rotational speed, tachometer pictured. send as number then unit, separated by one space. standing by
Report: 1500 rpm
